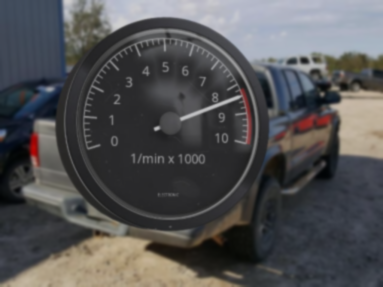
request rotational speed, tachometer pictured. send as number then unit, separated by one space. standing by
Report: 8400 rpm
